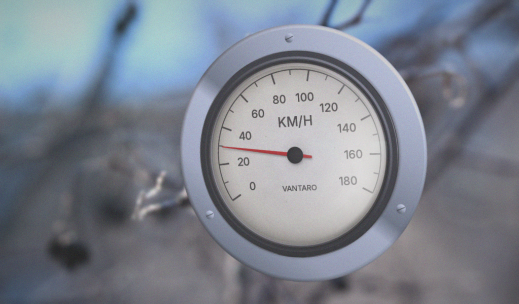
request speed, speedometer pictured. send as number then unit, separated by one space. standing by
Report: 30 km/h
